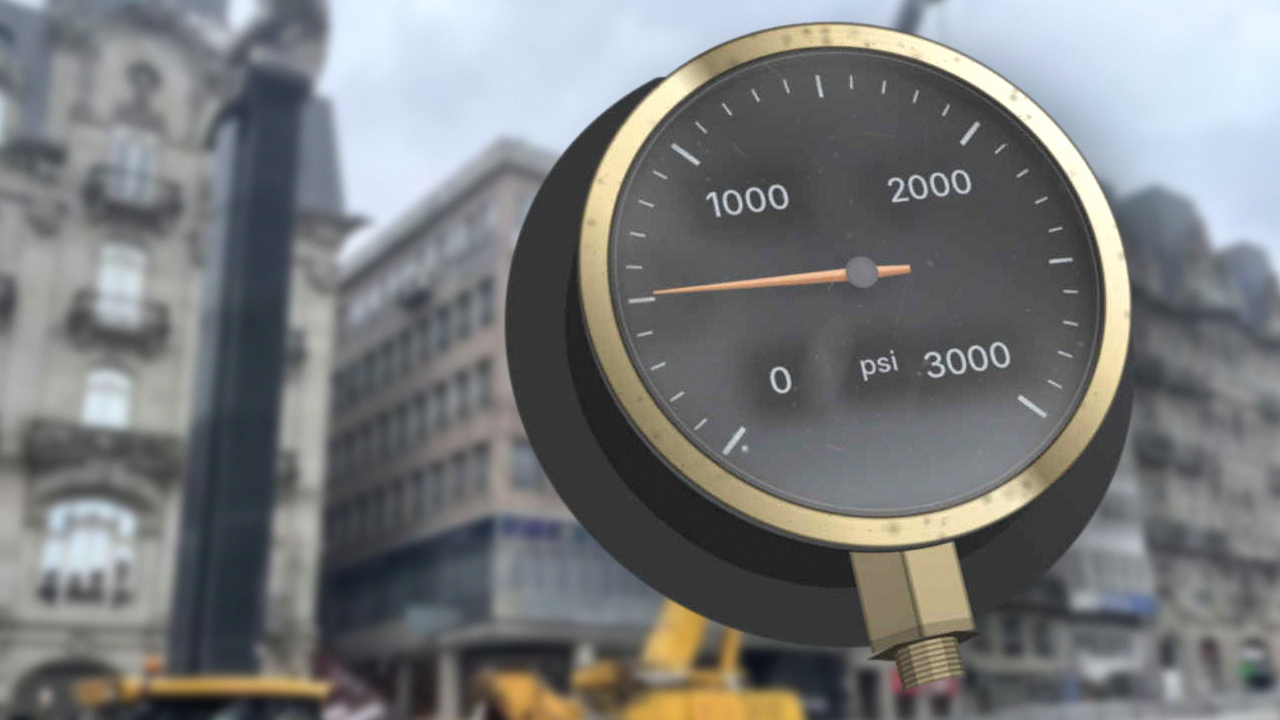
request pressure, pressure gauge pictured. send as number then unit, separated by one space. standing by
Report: 500 psi
